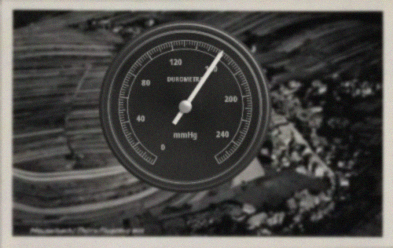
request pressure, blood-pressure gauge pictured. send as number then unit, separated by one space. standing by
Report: 160 mmHg
